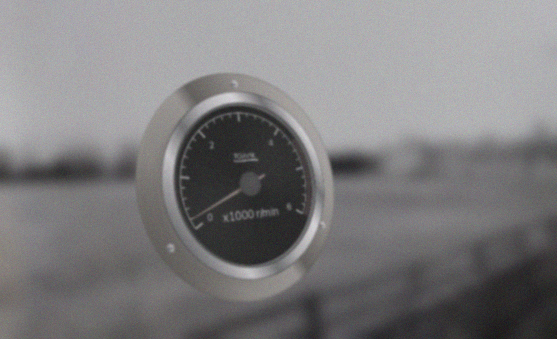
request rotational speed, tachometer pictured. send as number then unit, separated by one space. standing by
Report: 200 rpm
